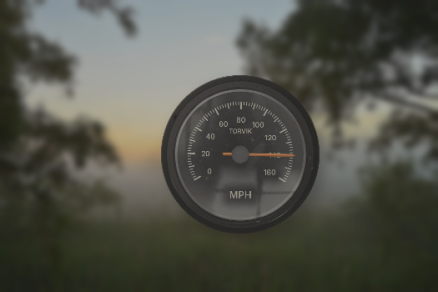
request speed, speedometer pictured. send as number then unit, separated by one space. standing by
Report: 140 mph
